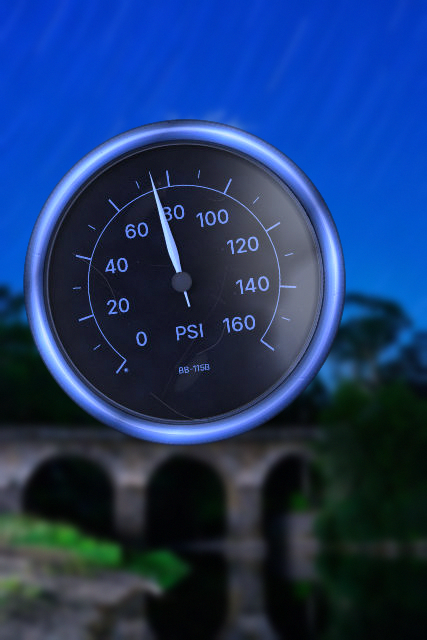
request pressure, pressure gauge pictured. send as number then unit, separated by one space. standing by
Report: 75 psi
